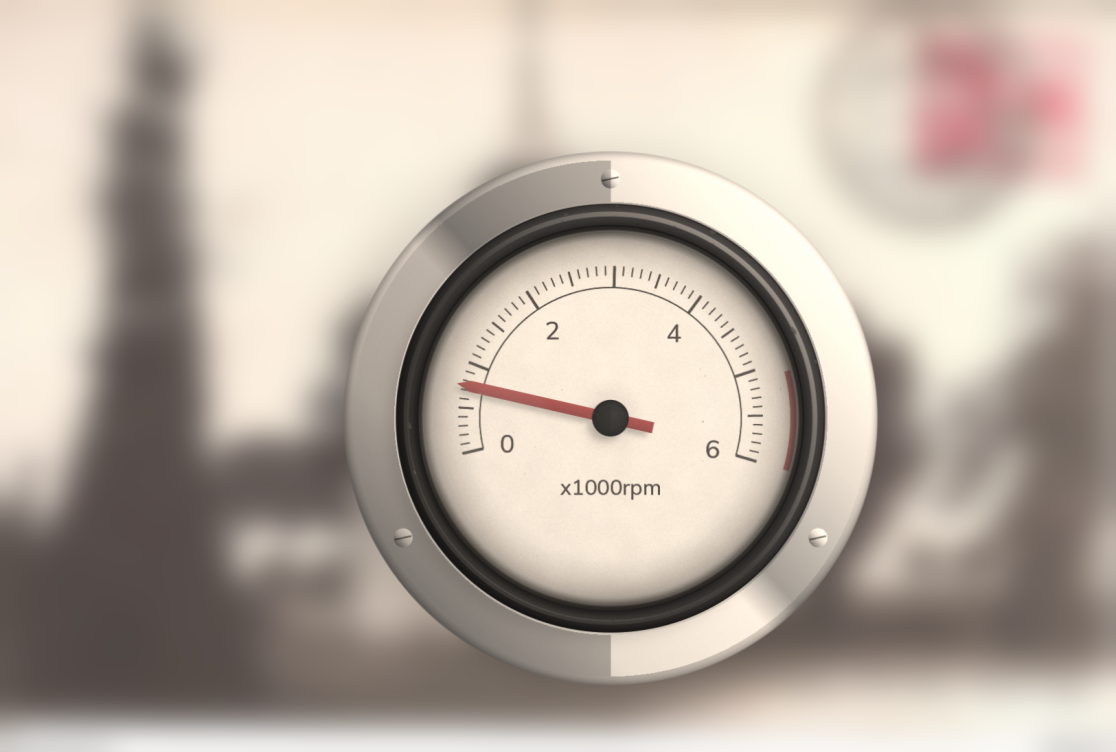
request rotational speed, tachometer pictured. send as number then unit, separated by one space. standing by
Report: 750 rpm
